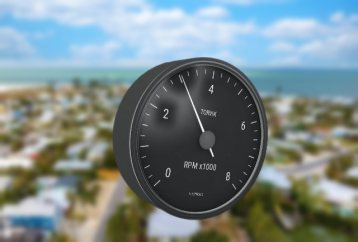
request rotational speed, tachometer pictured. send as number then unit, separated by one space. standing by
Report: 3000 rpm
